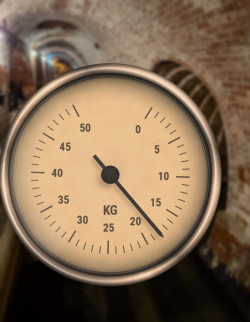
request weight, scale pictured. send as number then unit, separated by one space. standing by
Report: 18 kg
